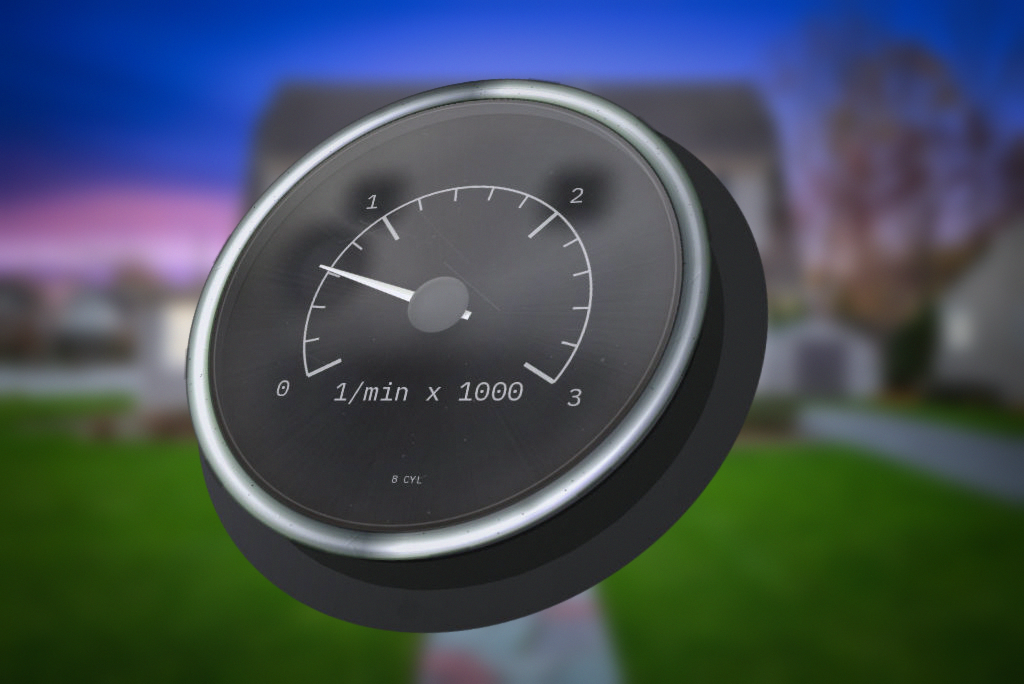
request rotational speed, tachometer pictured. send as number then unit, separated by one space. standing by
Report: 600 rpm
